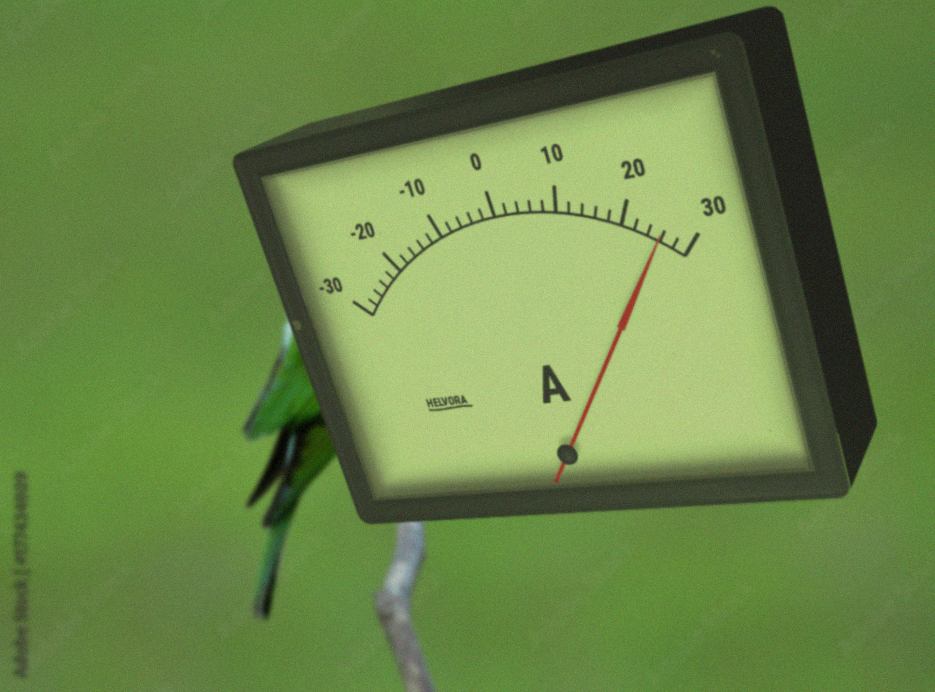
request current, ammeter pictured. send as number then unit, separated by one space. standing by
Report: 26 A
